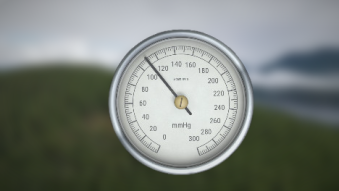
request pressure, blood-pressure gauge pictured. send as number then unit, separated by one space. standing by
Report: 110 mmHg
